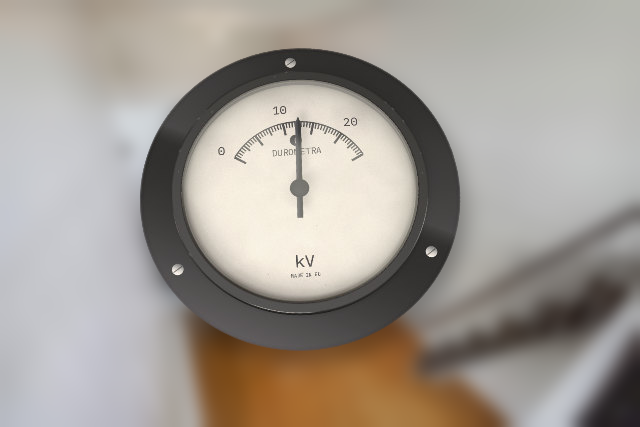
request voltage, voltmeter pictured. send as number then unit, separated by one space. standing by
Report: 12.5 kV
